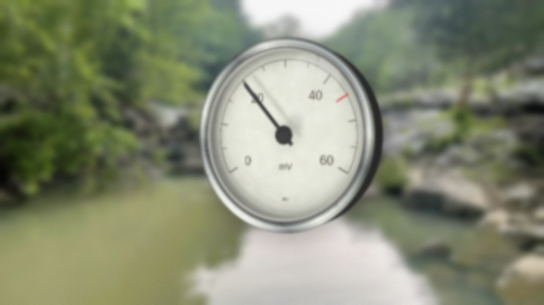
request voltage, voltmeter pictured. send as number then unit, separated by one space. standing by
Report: 20 mV
